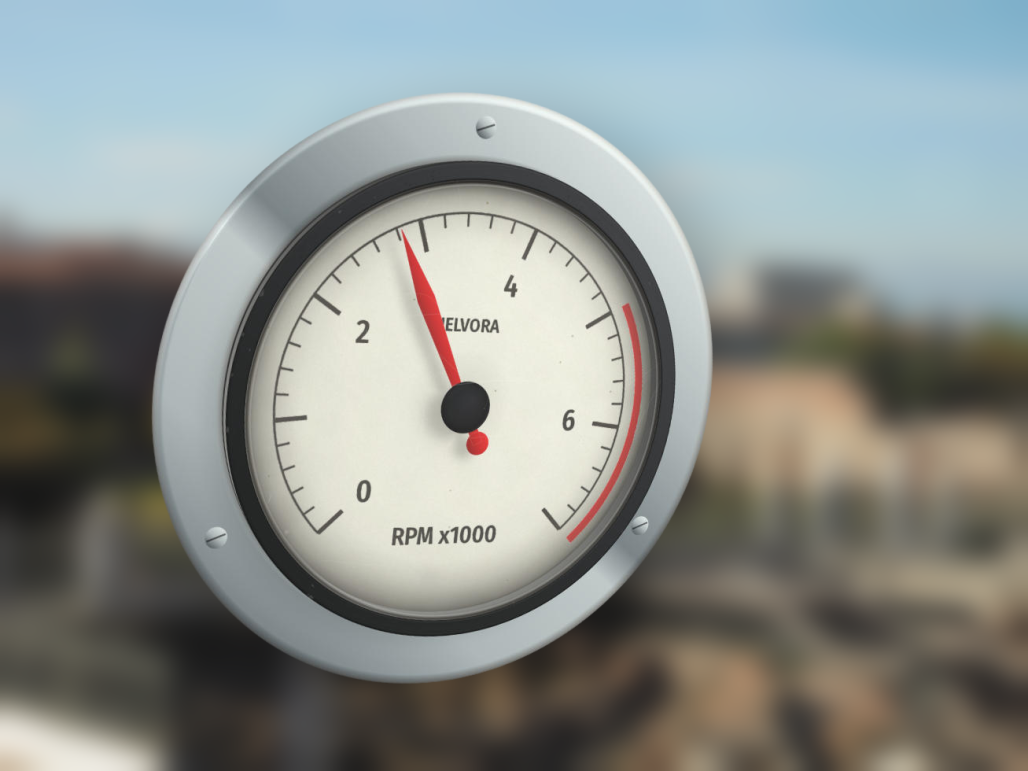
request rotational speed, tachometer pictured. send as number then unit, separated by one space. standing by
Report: 2800 rpm
